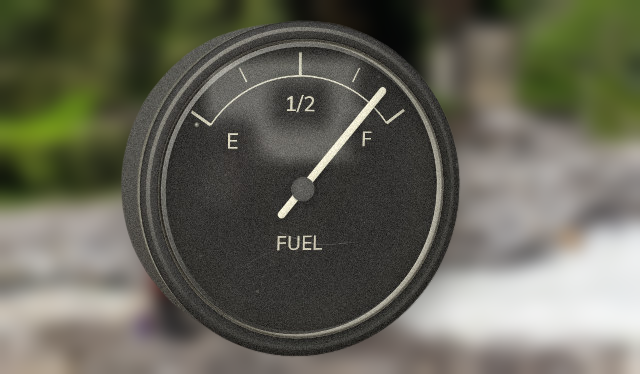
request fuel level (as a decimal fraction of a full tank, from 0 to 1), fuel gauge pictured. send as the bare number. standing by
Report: 0.875
